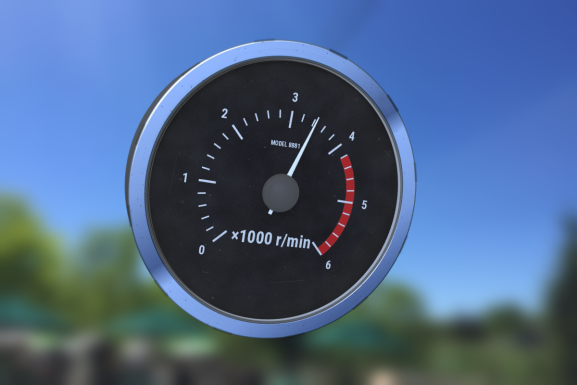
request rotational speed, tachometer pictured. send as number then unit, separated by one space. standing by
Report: 3400 rpm
